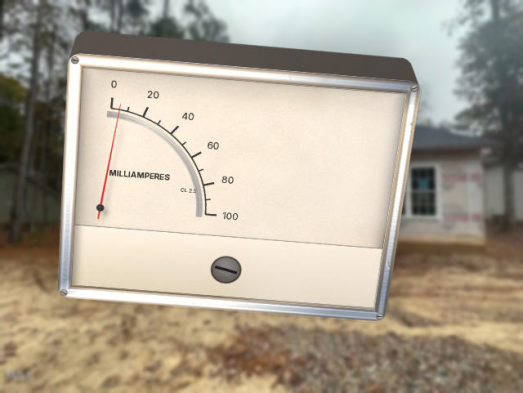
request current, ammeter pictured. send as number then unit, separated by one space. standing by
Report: 5 mA
